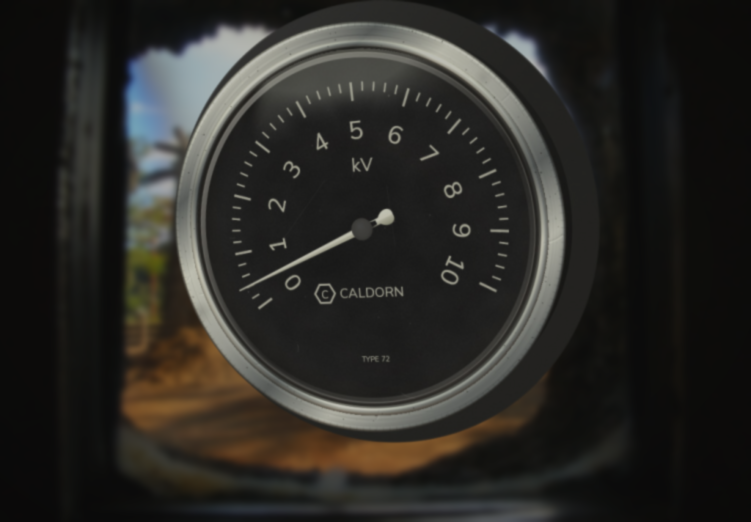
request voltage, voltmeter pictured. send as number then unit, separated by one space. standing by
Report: 0.4 kV
